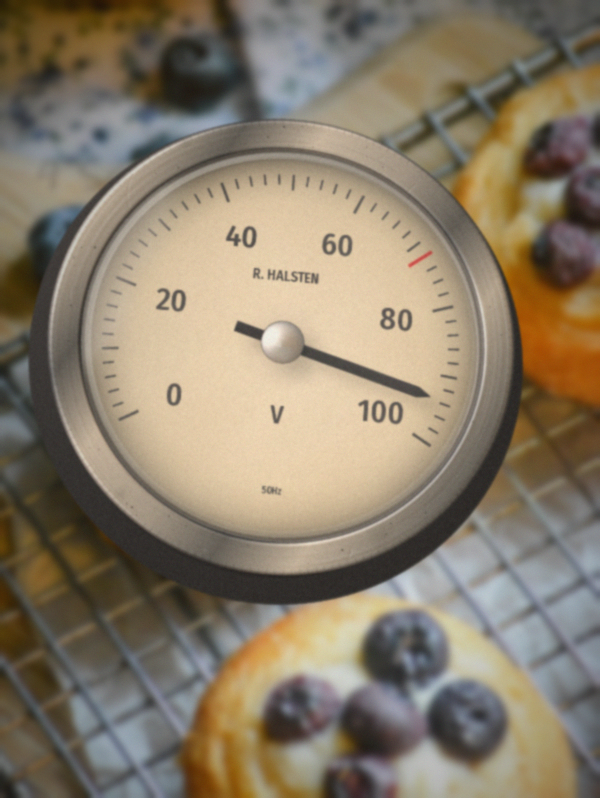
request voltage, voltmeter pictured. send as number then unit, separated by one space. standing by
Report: 94 V
